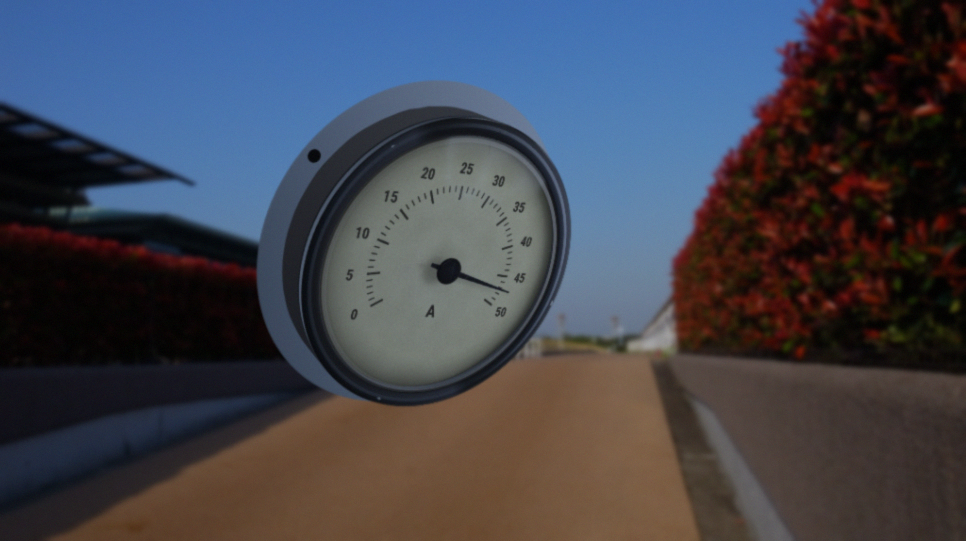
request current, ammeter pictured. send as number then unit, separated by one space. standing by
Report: 47 A
